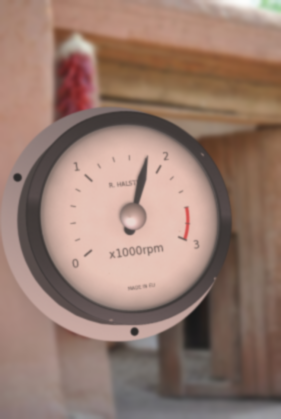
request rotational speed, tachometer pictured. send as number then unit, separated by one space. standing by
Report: 1800 rpm
